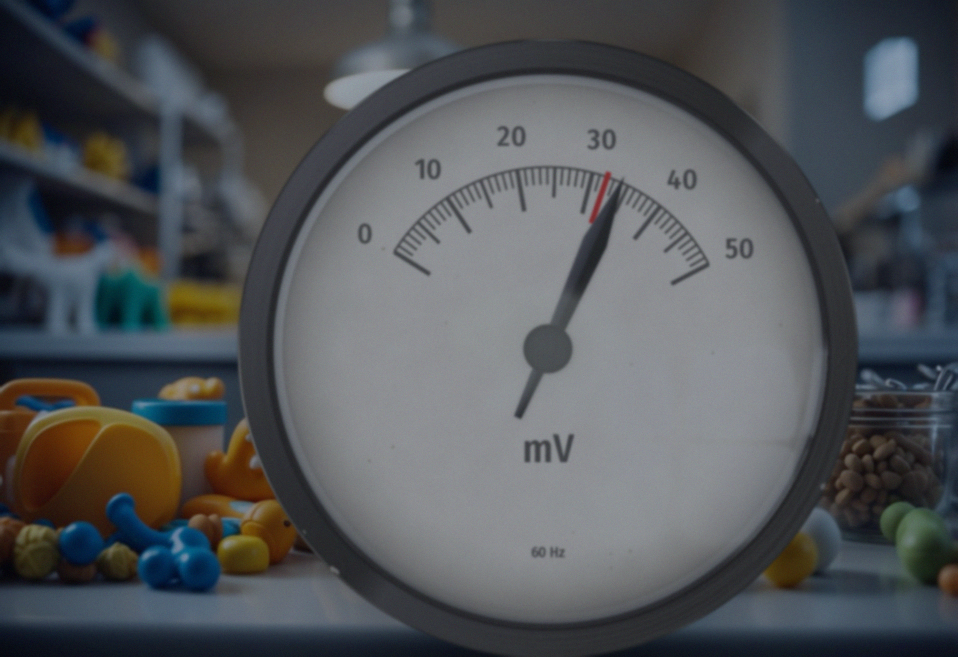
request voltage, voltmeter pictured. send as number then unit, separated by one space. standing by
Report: 34 mV
